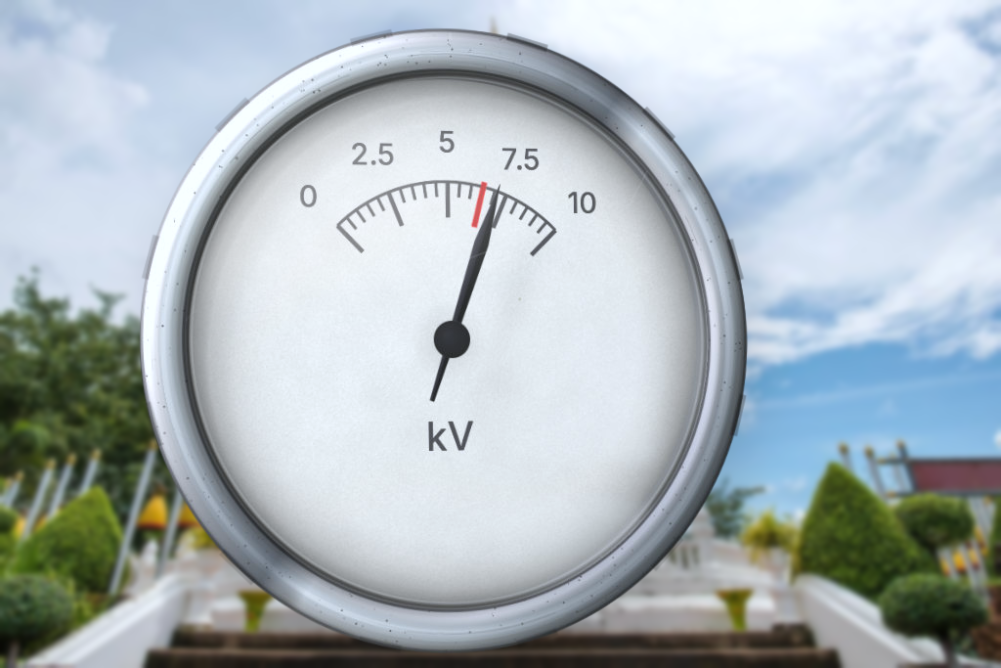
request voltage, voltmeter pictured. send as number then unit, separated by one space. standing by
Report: 7 kV
